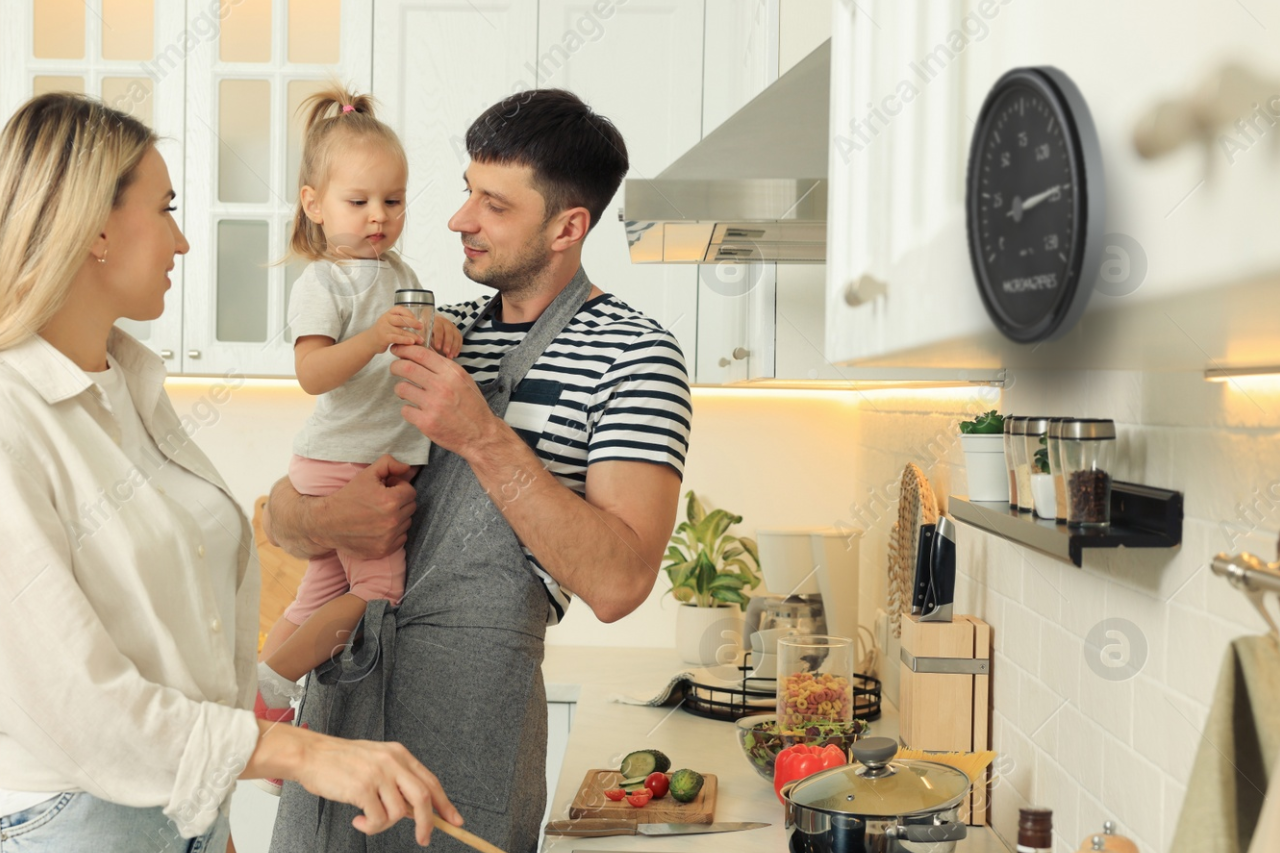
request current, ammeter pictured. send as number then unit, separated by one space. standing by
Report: 125 µA
